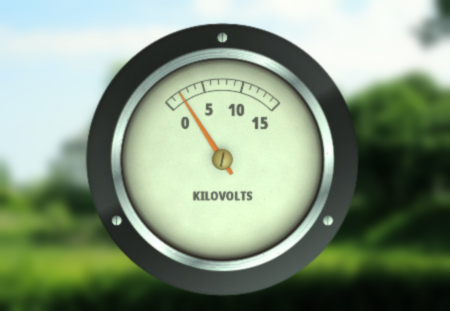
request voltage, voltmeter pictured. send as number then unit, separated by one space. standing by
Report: 2 kV
